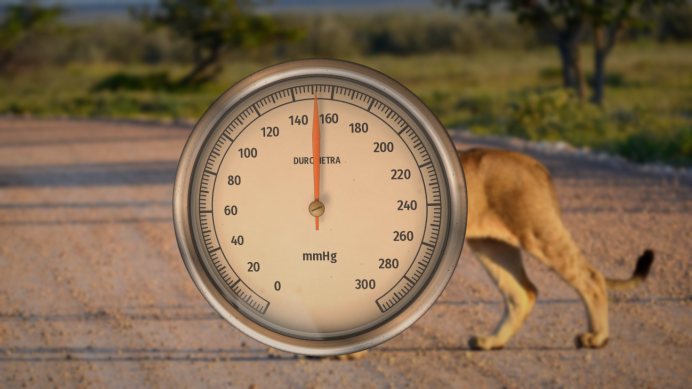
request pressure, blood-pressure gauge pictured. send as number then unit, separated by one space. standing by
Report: 152 mmHg
